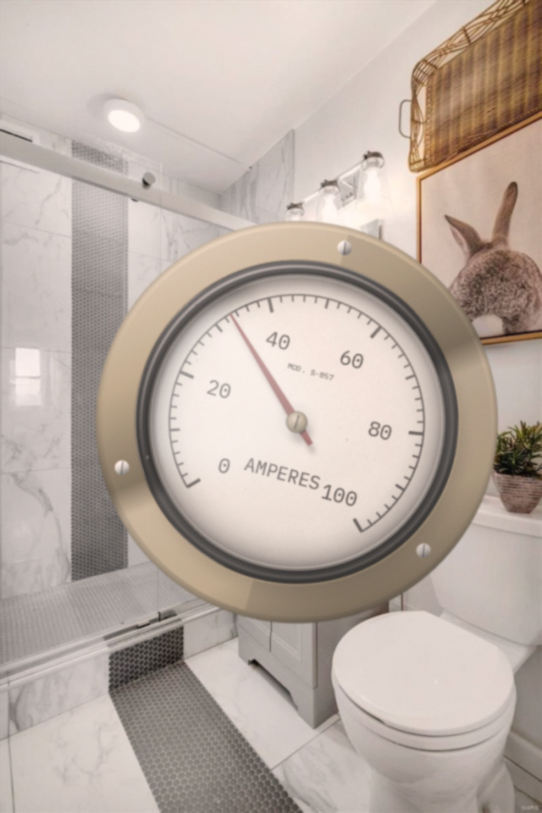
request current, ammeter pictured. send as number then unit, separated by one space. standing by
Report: 33 A
